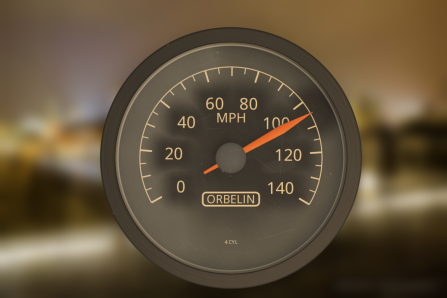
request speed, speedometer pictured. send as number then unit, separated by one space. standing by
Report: 105 mph
